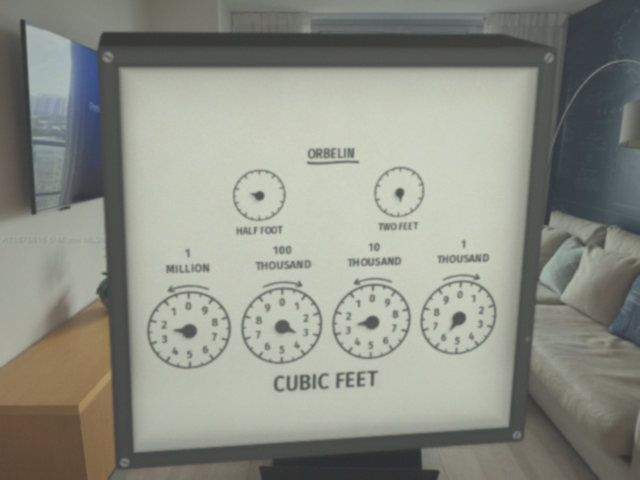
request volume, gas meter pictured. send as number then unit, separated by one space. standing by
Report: 232600 ft³
